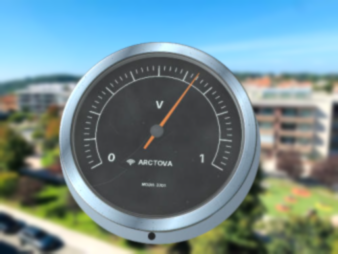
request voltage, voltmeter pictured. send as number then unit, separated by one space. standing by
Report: 0.64 V
